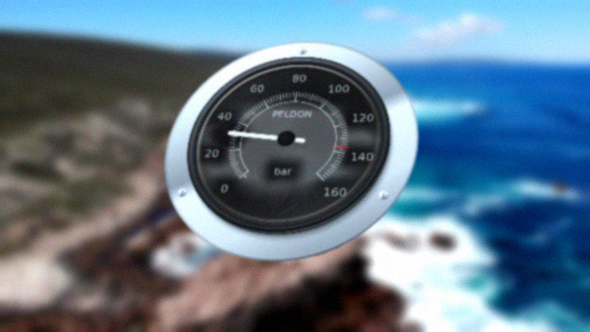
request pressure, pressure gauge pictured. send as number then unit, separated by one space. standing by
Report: 30 bar
